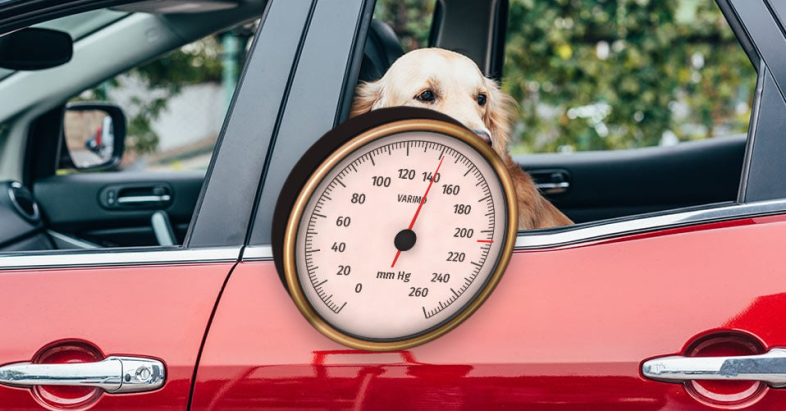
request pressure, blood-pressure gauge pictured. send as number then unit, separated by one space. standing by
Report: 140 mmHg
